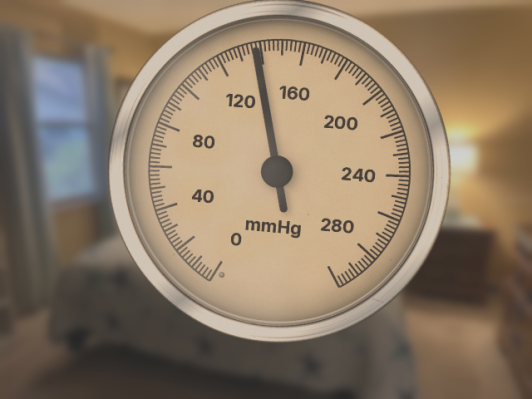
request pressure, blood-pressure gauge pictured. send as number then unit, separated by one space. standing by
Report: 138 mmHg
